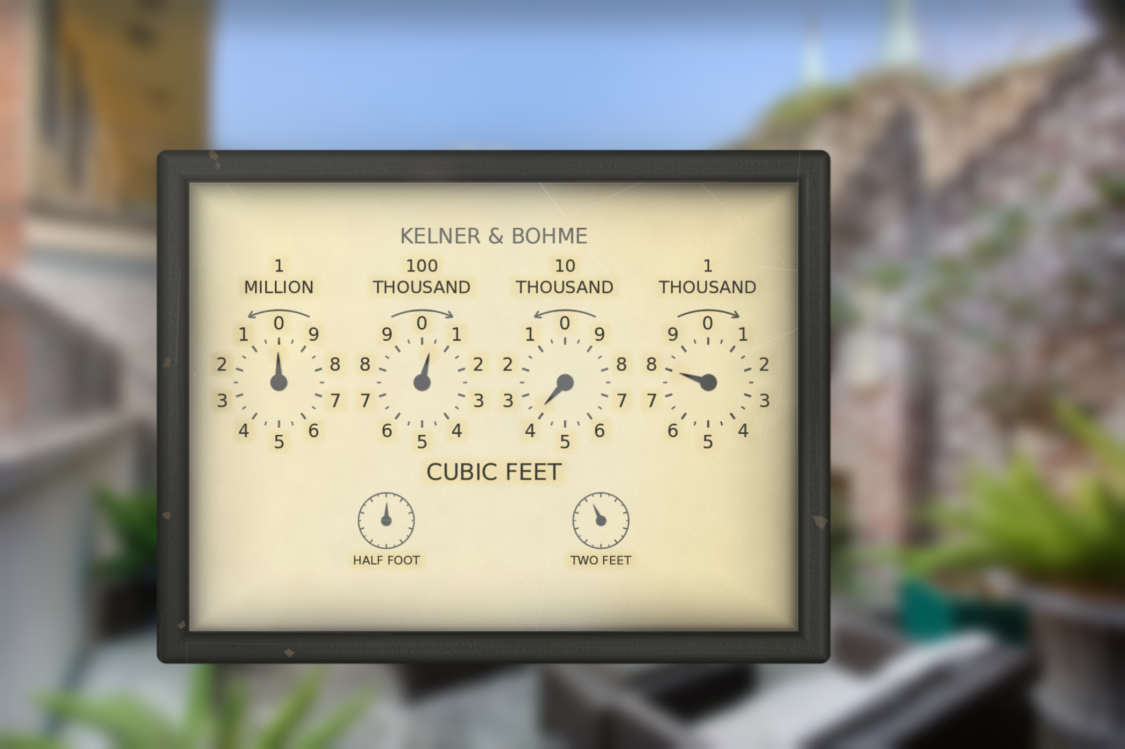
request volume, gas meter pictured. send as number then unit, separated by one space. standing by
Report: 3800 ft³
